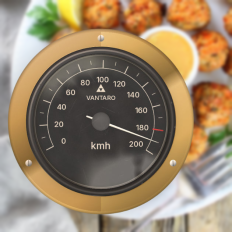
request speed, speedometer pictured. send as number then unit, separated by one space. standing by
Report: 190 km/h
